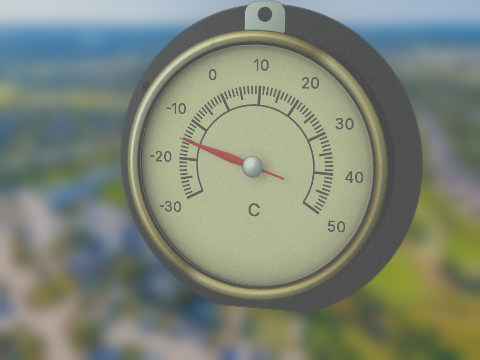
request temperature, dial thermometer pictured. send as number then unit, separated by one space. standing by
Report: -15 °C
